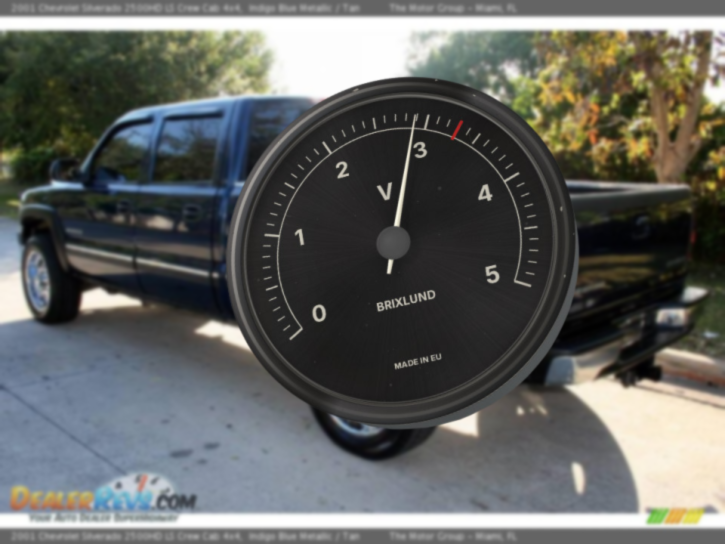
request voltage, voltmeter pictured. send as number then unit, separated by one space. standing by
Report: 2.9 V
